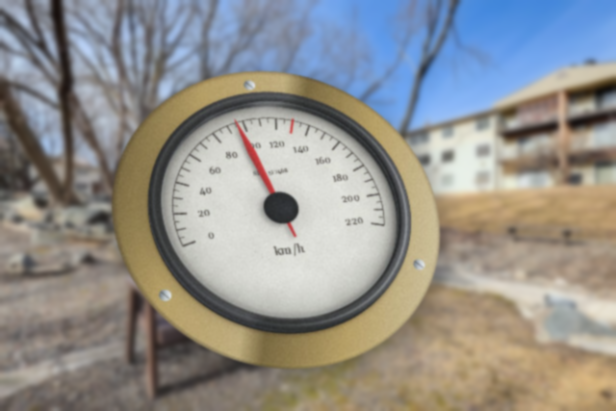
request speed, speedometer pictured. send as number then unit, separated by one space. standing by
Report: 95 km/h
